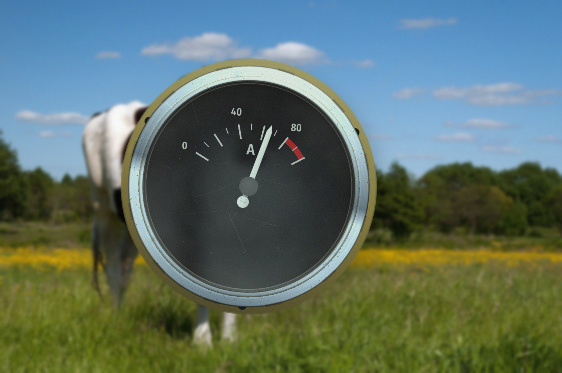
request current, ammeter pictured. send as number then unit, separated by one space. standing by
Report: 65 A
